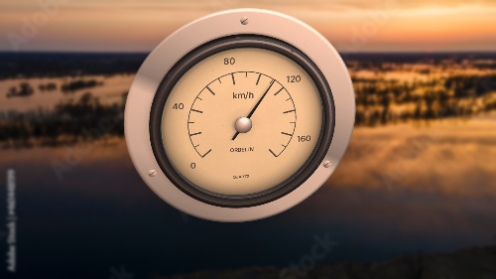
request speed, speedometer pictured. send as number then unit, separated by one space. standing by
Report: 110 km/h
